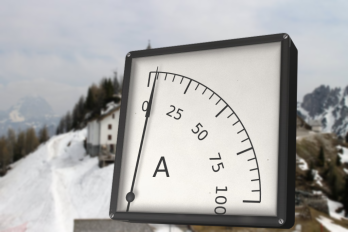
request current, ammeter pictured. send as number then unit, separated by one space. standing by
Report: 5 A
